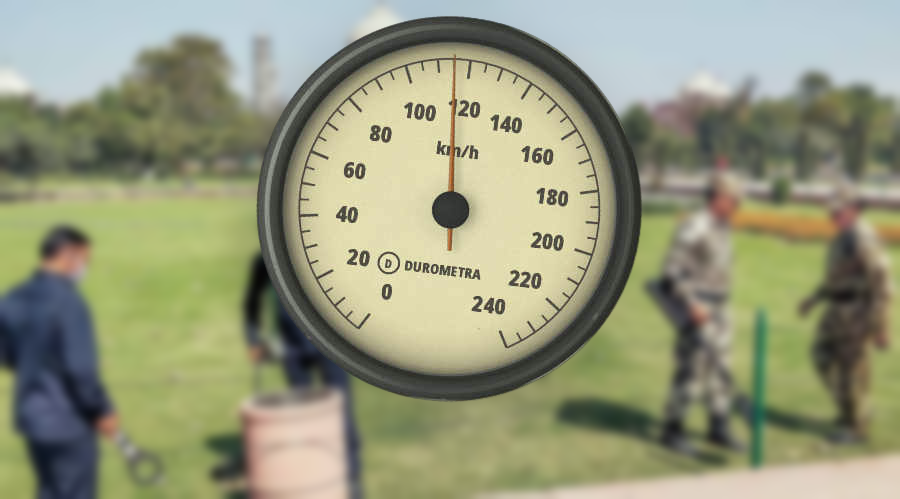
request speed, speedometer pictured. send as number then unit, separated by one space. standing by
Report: 115 km/h
